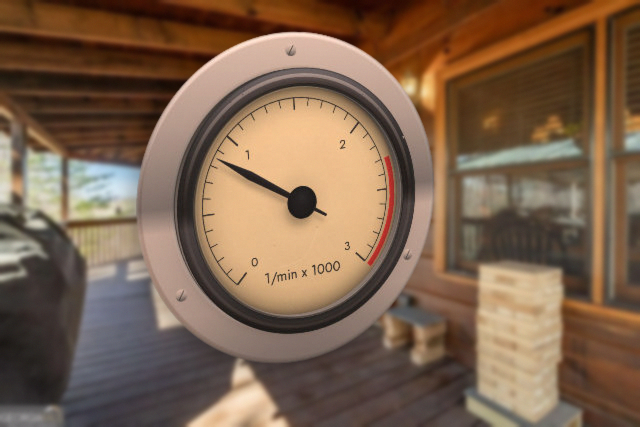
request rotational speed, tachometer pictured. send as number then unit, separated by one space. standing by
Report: 850 rpm
